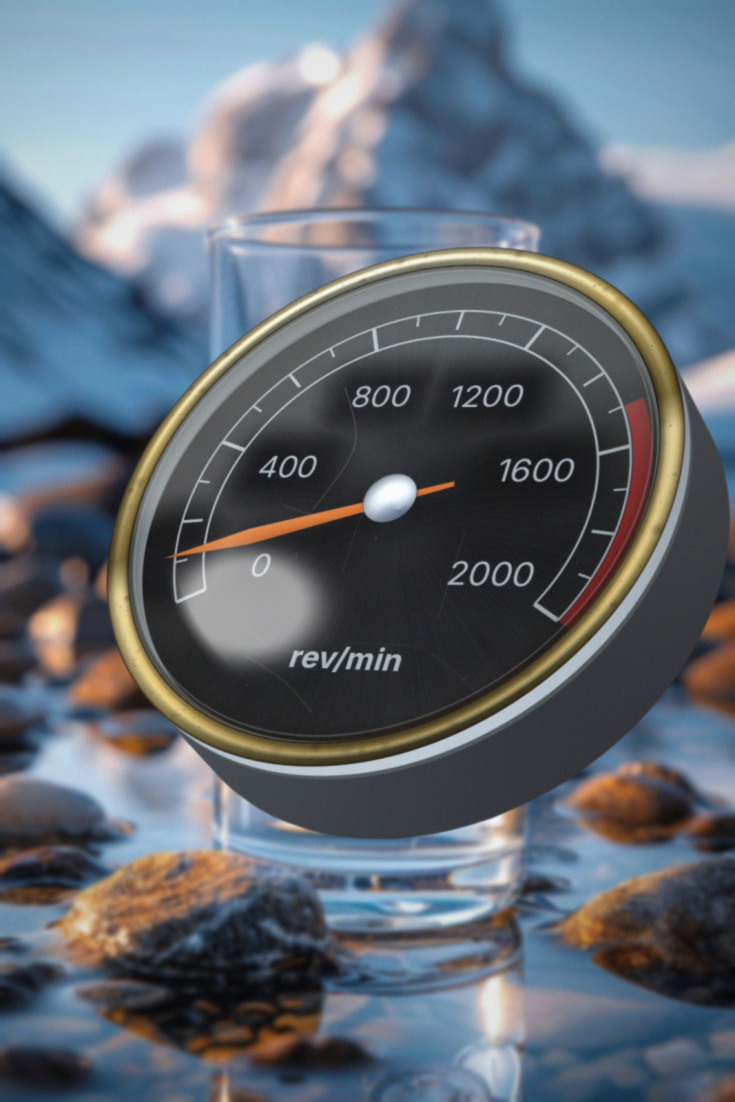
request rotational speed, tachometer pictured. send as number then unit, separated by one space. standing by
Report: 100 rpm
